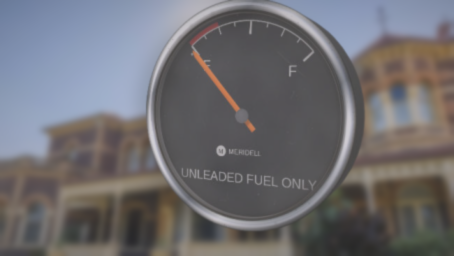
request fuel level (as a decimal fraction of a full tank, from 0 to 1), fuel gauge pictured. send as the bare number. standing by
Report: 0
